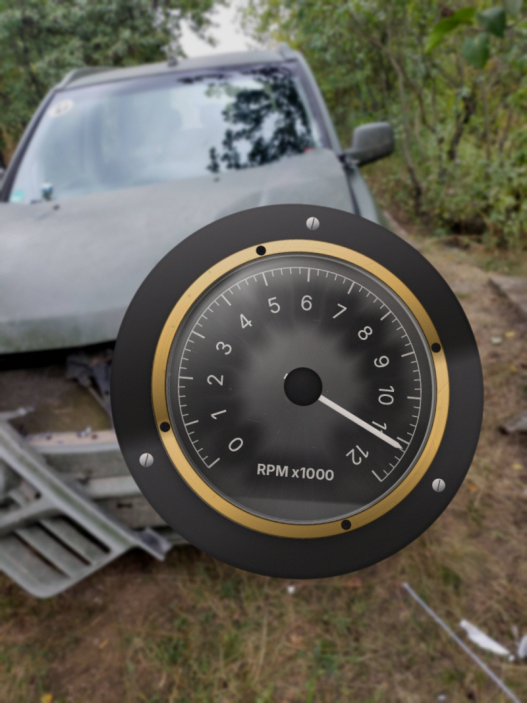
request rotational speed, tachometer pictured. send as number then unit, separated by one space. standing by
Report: 11200 rpm
